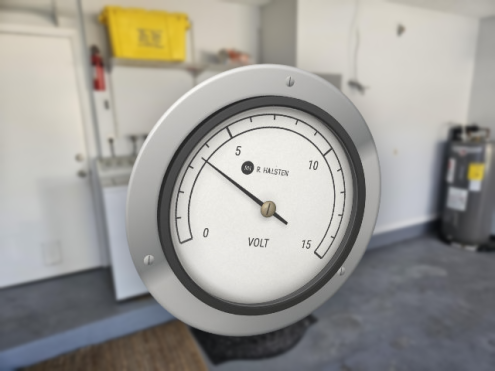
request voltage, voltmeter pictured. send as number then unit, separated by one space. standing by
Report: 3.5 V
